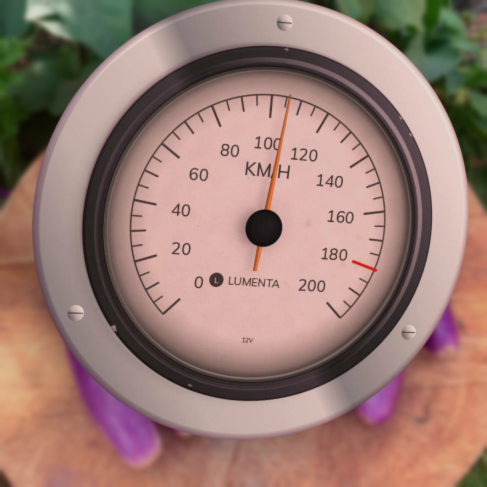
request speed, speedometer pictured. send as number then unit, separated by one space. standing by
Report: 105 km/h
